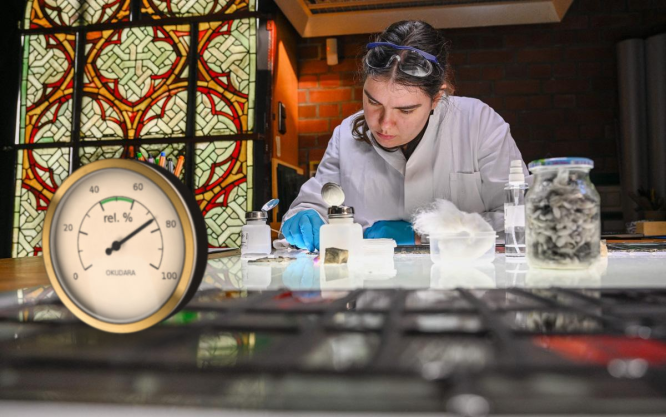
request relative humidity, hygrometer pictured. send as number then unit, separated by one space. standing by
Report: 75 %
